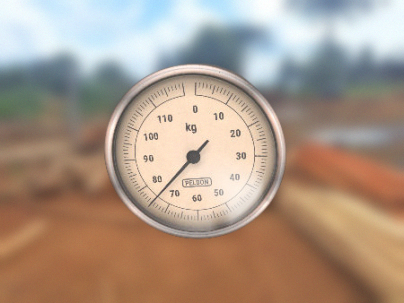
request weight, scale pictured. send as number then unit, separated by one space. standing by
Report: 75 kg
